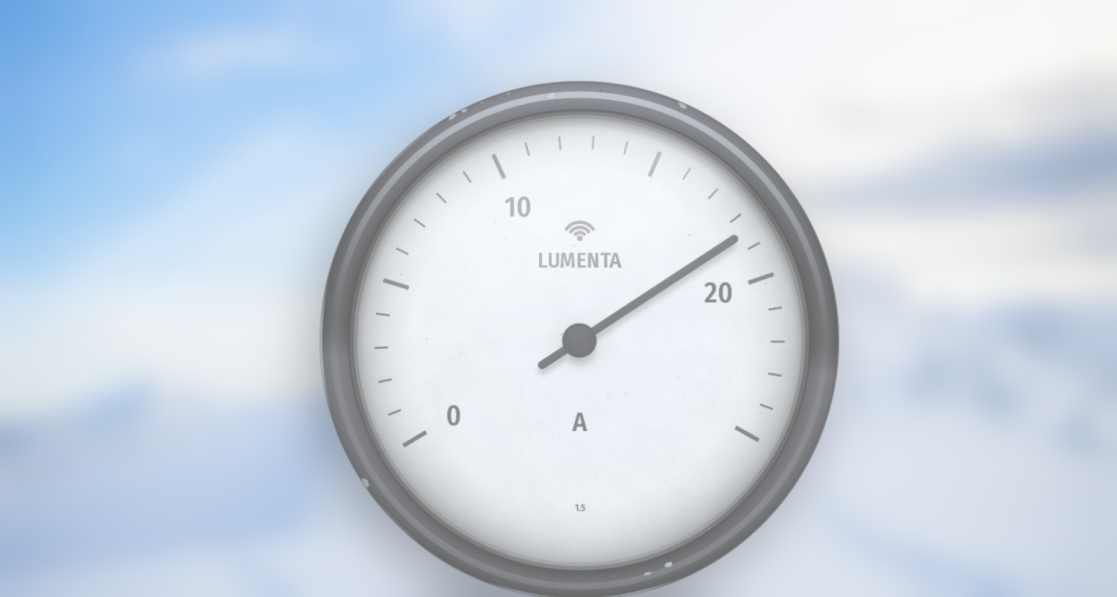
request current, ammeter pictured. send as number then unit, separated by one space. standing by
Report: 18.5 A
